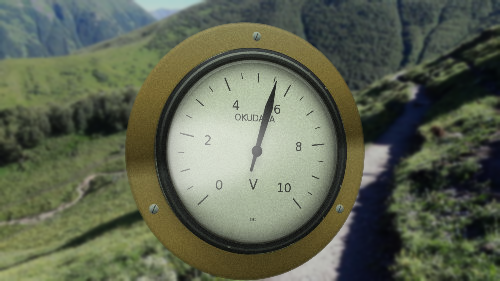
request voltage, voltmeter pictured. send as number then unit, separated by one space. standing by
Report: 5.5 V
